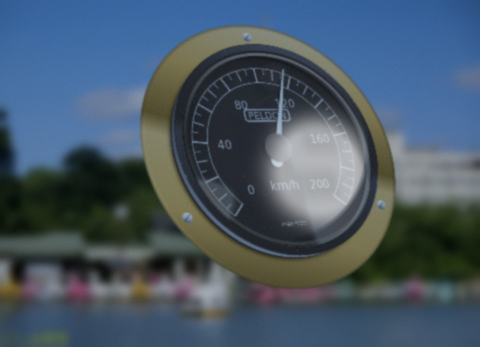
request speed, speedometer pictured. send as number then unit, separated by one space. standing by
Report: 115 km/h
